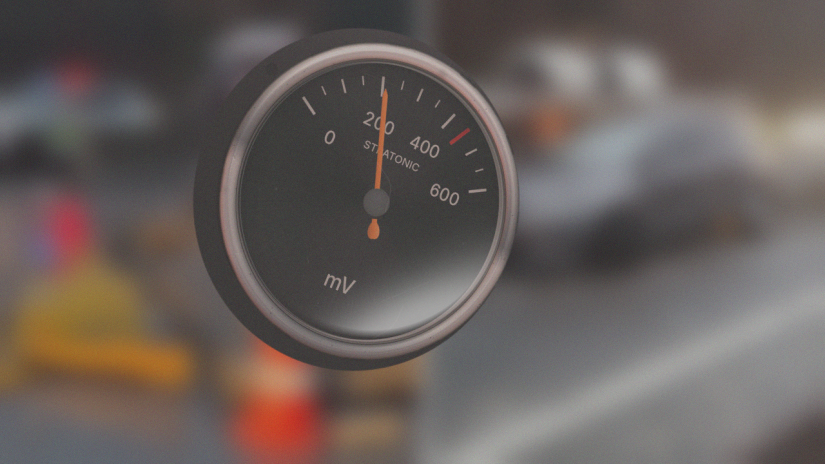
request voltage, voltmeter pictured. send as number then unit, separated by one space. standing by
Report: 200 mV
